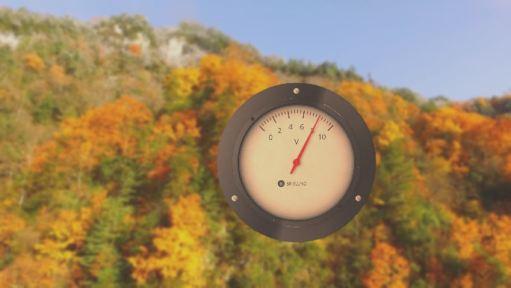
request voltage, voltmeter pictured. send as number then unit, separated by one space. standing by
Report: 8 V
